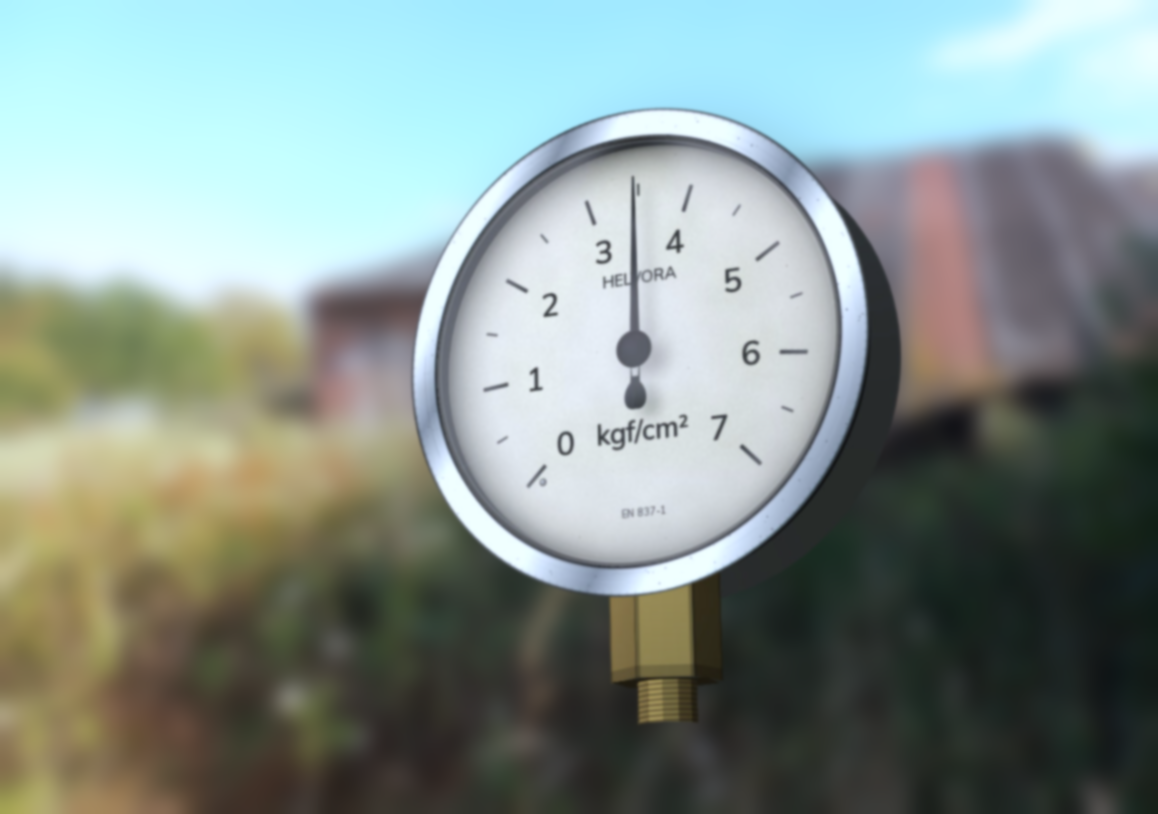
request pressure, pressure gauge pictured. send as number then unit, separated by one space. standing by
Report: 3.5 kg/cm²
